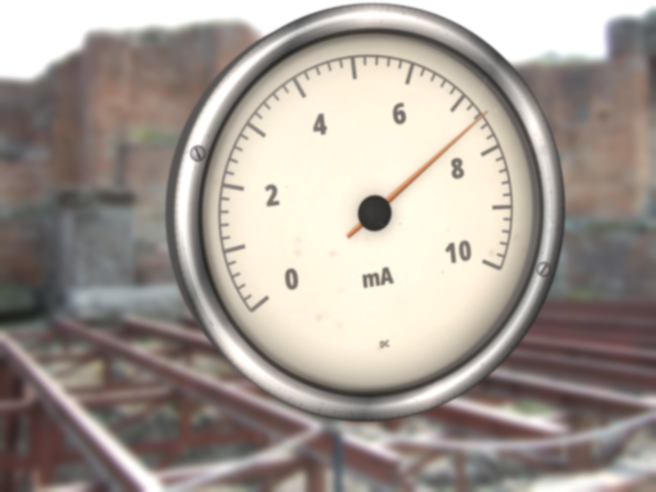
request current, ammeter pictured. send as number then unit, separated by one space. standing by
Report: 7.4 mA
